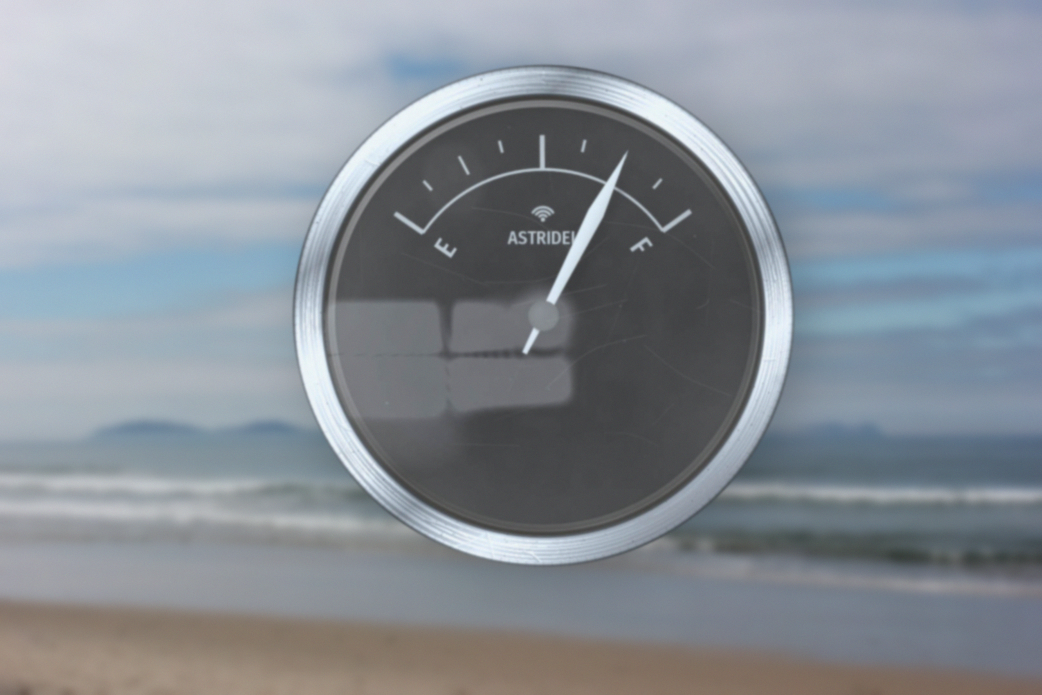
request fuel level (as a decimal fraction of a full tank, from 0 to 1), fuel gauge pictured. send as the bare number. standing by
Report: 0.75
